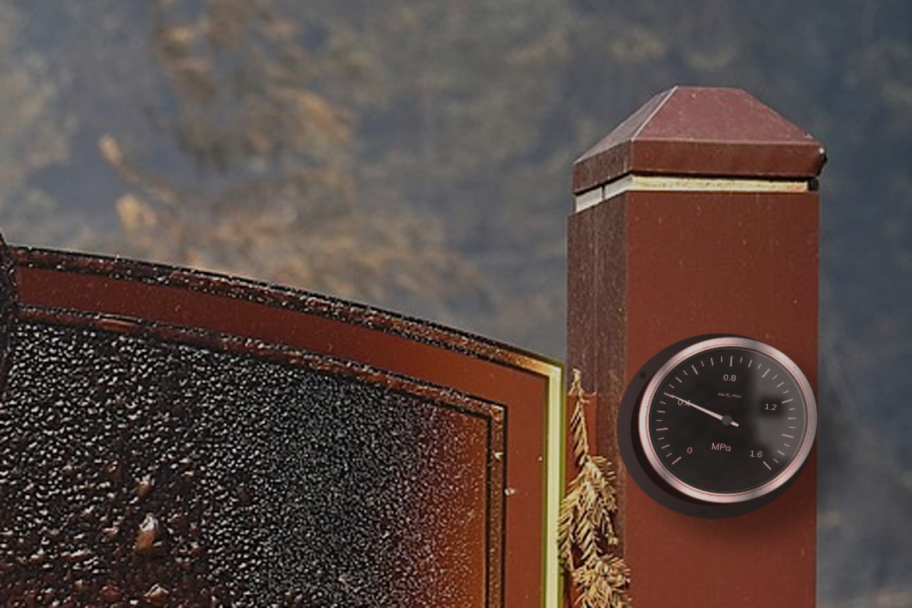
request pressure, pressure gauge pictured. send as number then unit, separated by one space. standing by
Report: 0.4 MPa
